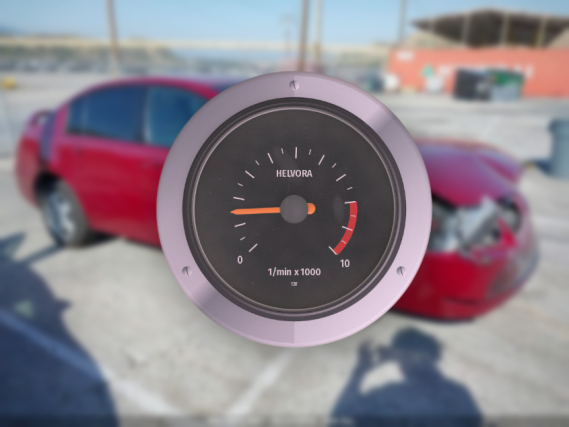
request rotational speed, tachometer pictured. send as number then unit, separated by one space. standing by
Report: 1500 rpm
